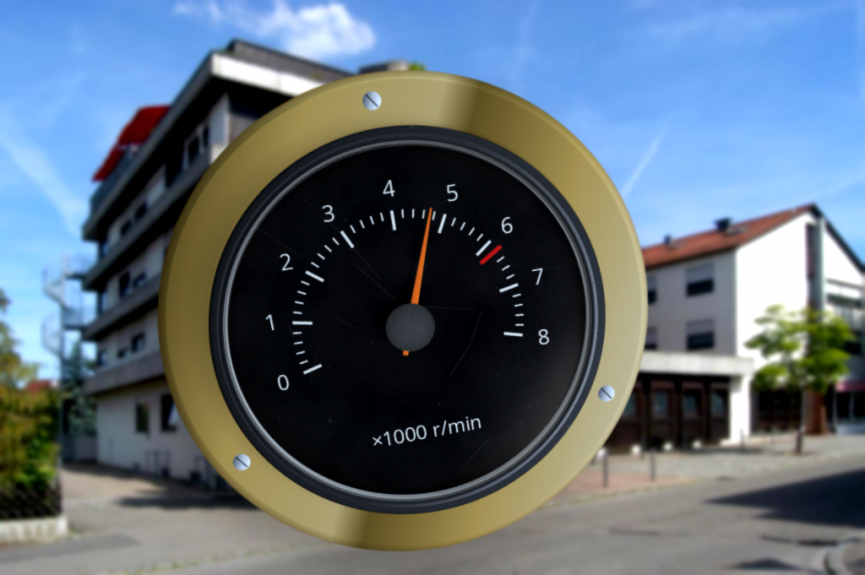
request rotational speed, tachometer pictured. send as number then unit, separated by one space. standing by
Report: 4700 rpm
